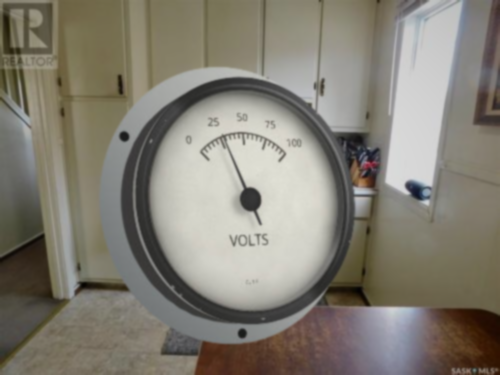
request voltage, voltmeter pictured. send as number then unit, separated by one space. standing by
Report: 25 V
